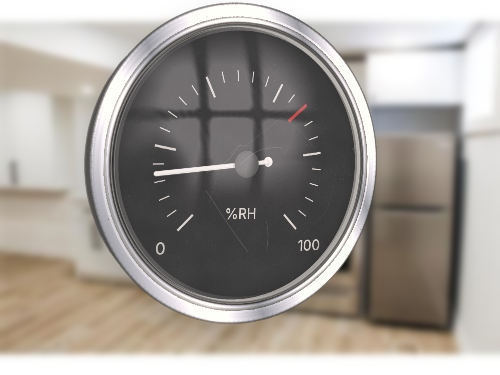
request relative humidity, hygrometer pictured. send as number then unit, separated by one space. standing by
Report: 14 %
